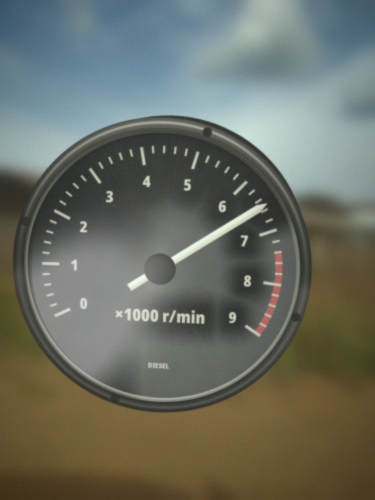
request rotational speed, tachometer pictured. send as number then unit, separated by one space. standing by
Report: 6500 rpm
